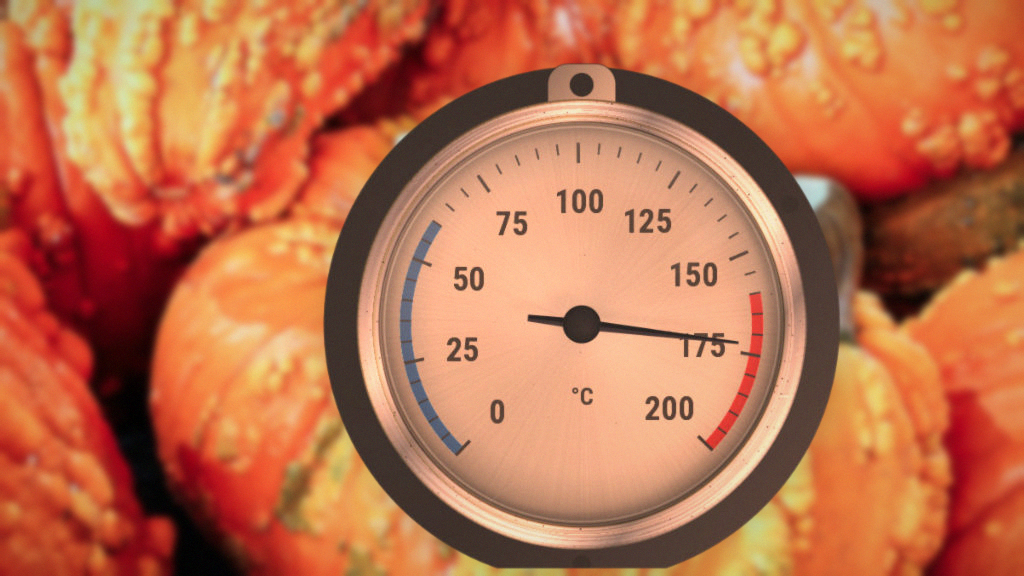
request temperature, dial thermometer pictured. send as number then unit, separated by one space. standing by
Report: 172.5 °C
